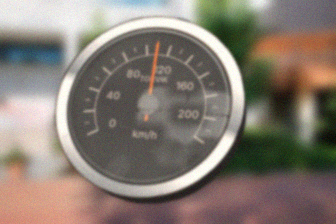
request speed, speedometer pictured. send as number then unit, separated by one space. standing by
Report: 110 km/h
